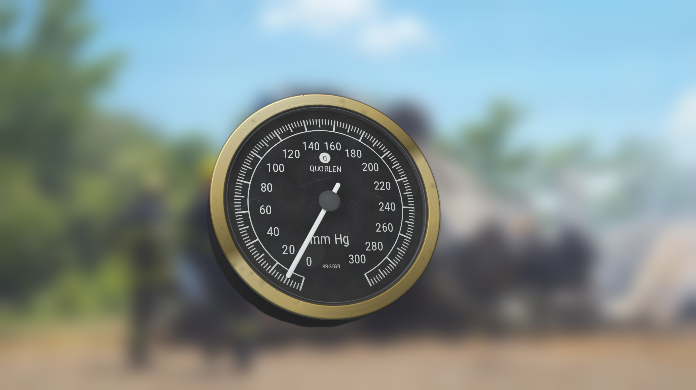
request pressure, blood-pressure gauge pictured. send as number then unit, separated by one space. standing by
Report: 10 mmHg
